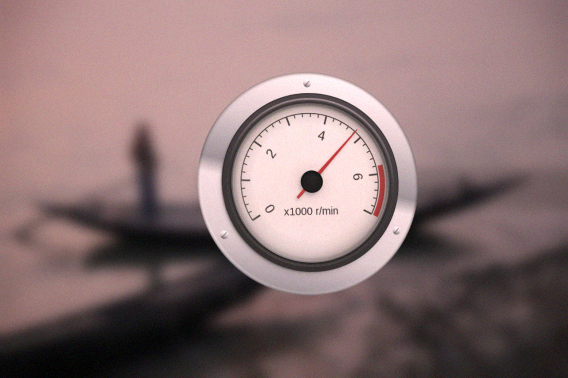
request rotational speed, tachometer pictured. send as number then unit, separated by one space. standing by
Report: 4800 rpm
